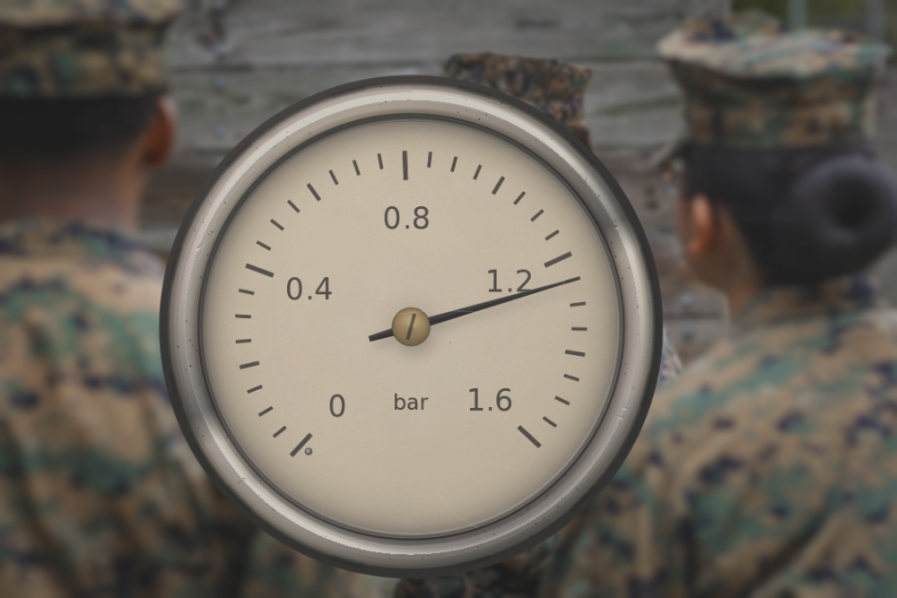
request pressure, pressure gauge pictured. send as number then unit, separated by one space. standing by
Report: 1.25 bar
